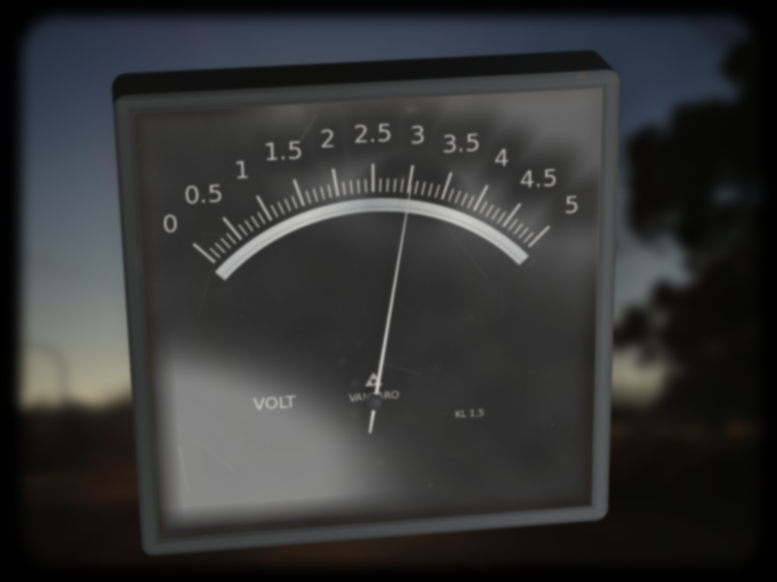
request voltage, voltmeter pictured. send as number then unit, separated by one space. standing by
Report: 3 V
